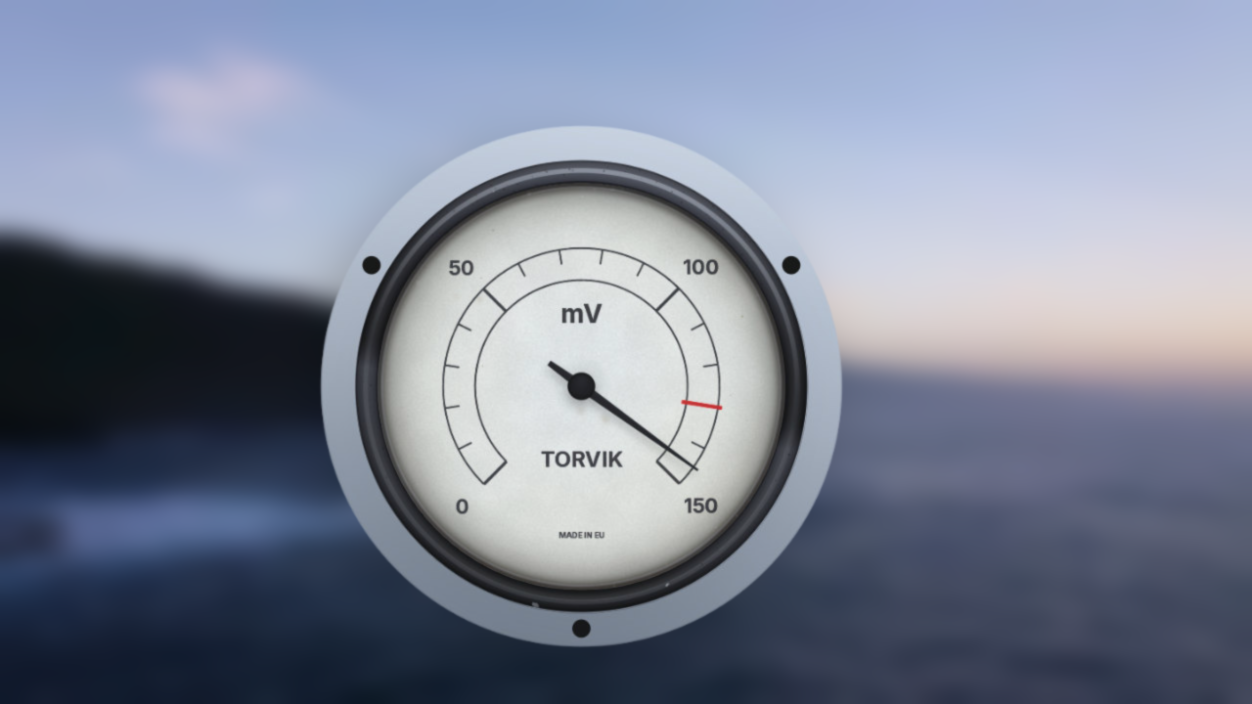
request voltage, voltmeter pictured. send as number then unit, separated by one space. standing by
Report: 145 mV
